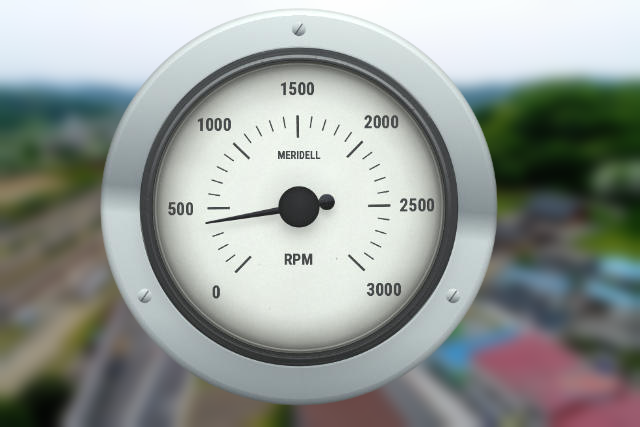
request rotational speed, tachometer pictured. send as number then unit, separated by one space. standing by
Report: 400 rpm
